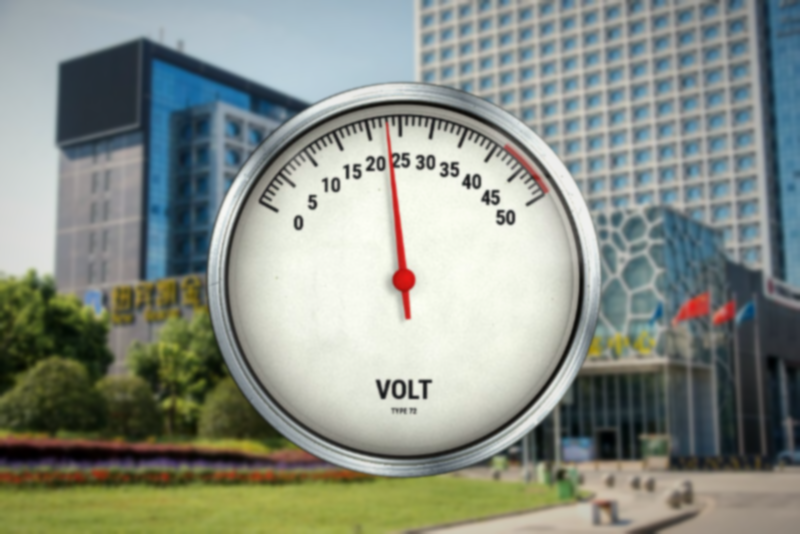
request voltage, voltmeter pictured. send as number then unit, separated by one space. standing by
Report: 23 V
